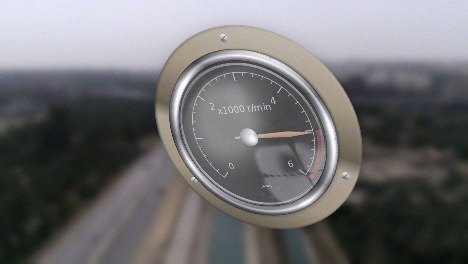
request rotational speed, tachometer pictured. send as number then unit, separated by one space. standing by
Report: 5000 rpm
